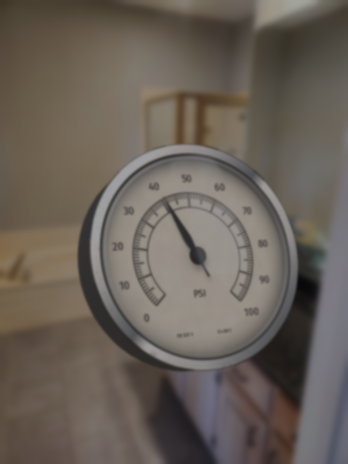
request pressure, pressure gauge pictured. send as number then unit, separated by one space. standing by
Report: 40 psi
